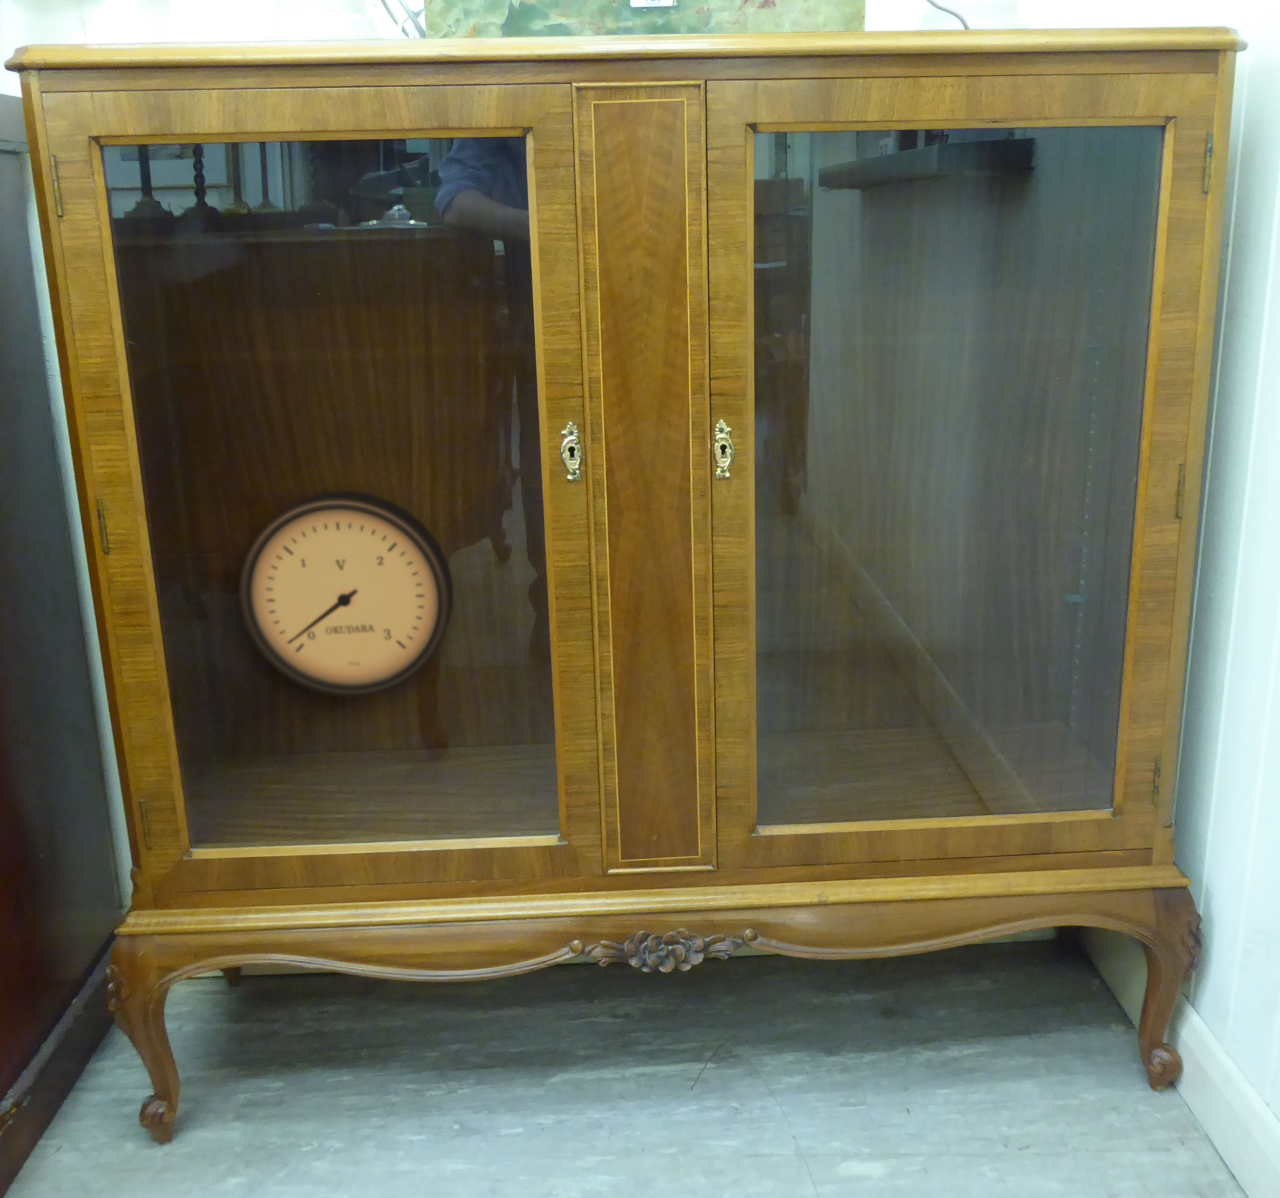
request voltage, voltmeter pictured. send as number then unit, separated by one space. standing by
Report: 0.1 V
